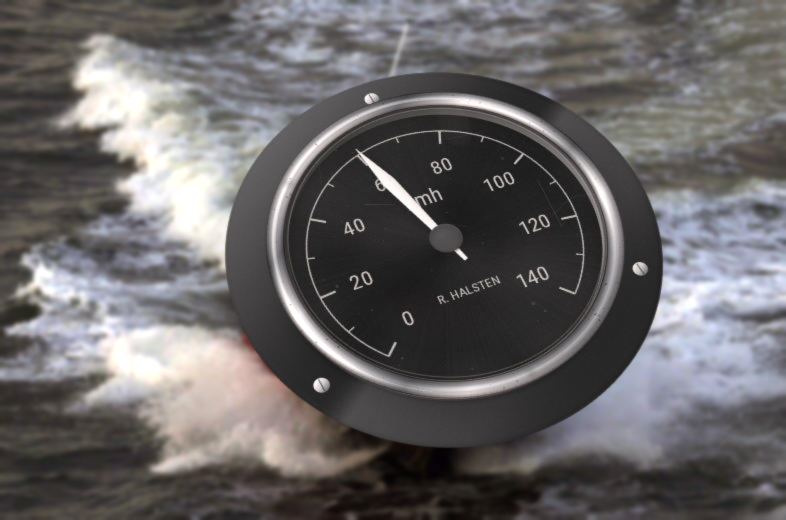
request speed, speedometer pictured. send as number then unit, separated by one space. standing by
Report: 60 km/h
